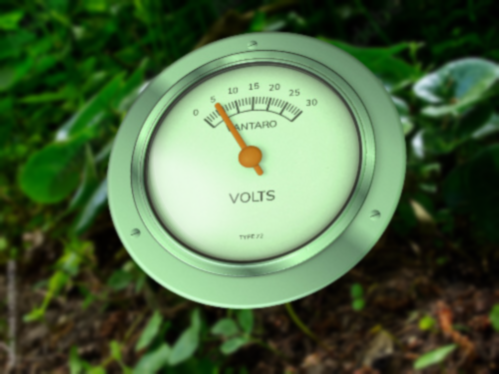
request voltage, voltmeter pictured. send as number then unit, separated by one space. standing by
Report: 5 V
